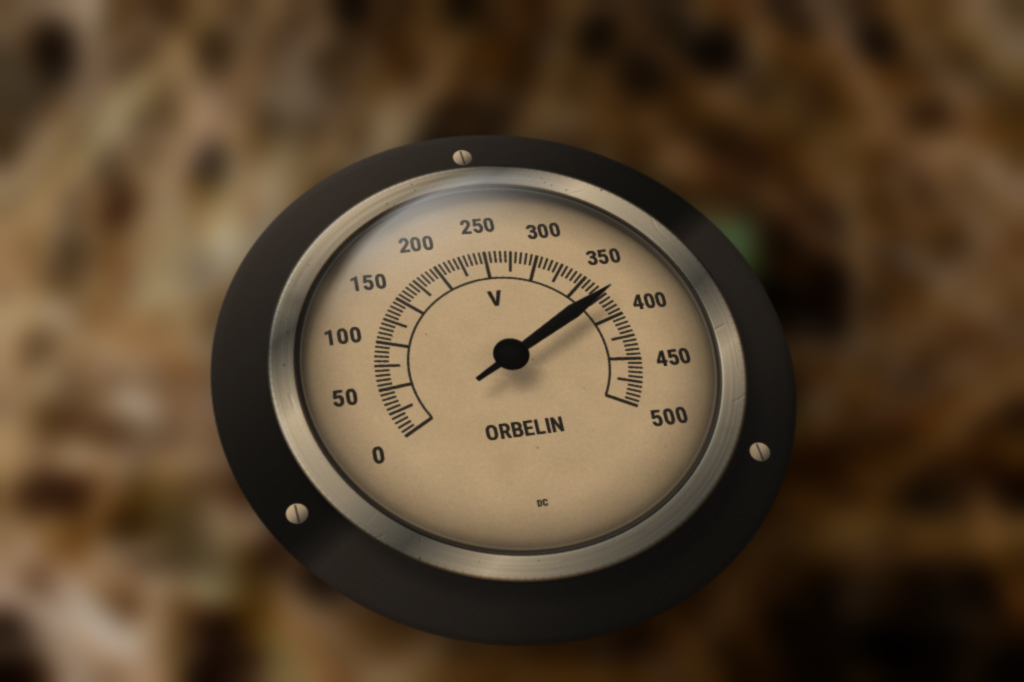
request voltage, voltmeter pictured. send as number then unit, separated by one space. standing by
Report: 375 V
